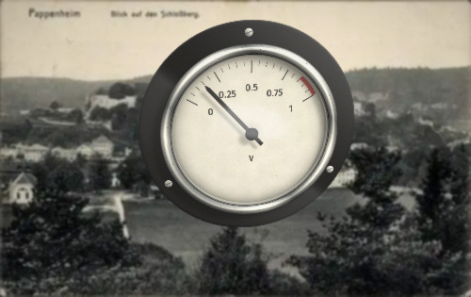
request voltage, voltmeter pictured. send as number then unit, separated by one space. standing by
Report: 0.15 V
